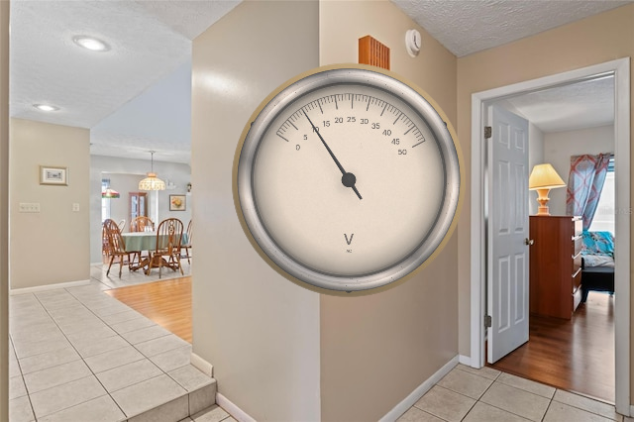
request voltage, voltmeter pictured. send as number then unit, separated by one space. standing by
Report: 10 V
